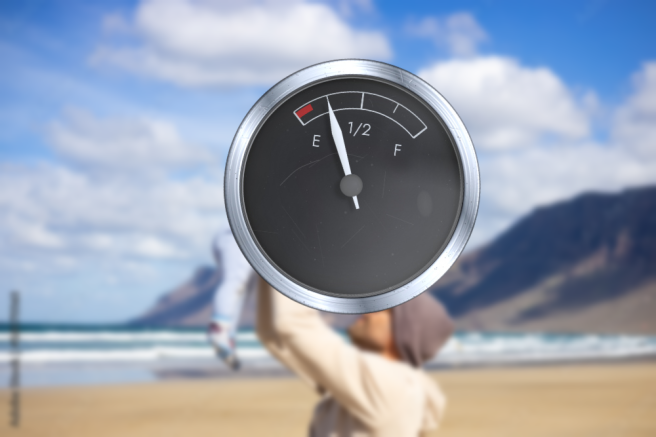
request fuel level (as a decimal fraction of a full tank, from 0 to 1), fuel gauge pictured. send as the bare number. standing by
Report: 0.25
